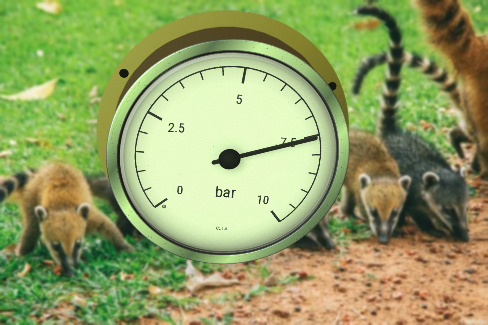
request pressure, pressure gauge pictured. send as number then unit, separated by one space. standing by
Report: 7.5 bar
